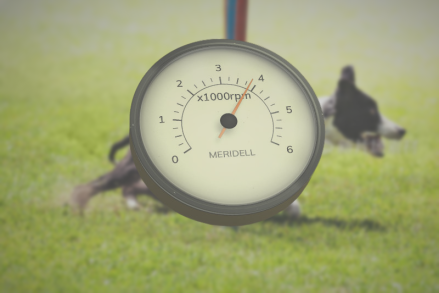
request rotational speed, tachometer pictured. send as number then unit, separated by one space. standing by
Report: 3875 rpm
